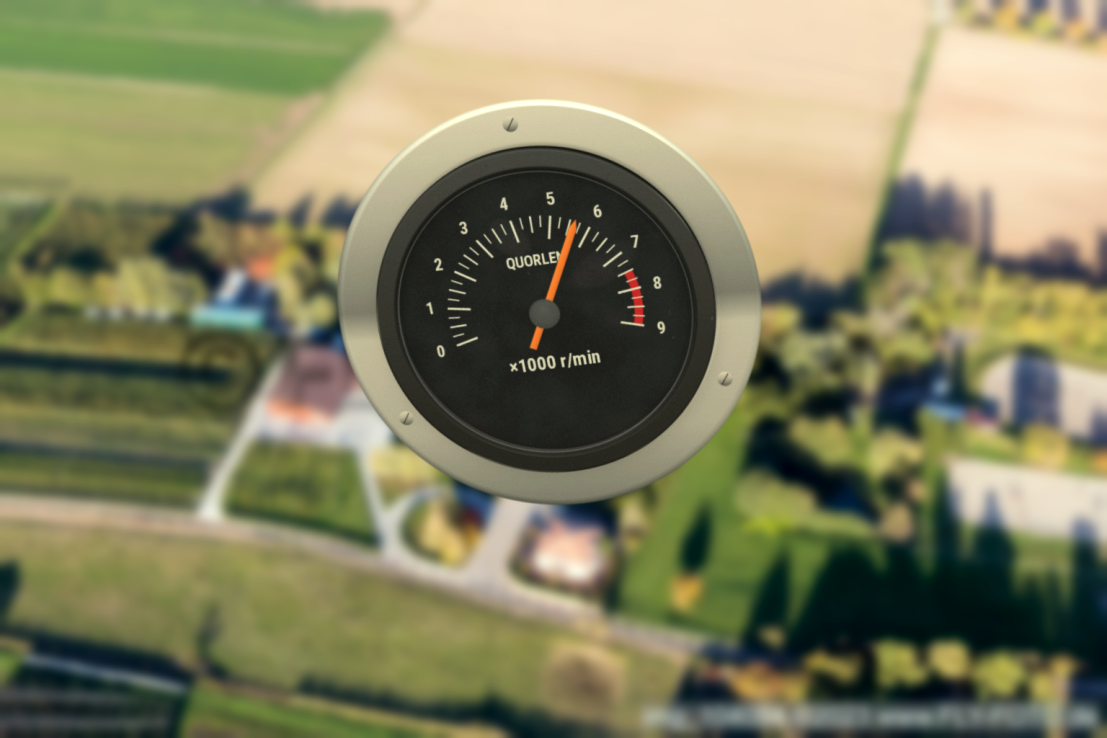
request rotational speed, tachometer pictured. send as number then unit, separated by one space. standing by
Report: 5625 rpm
